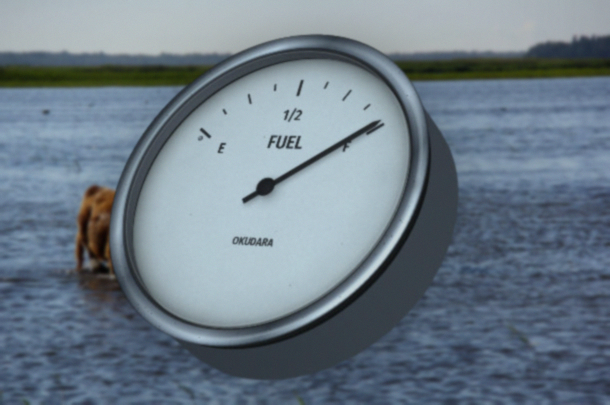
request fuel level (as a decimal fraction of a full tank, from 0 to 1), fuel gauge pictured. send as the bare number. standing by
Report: 1
